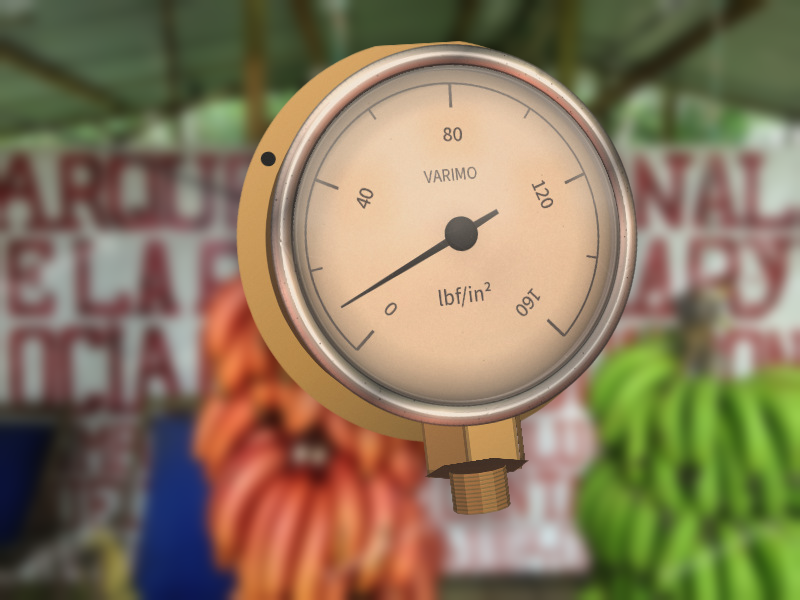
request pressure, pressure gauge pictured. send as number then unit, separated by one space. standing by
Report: 10 psi
